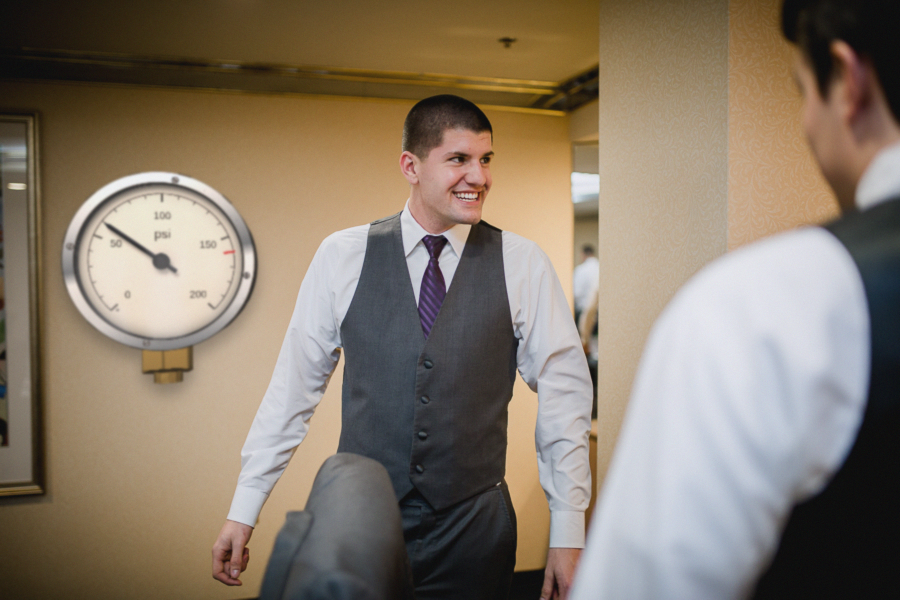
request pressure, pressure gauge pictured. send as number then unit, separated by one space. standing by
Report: 60 psi
